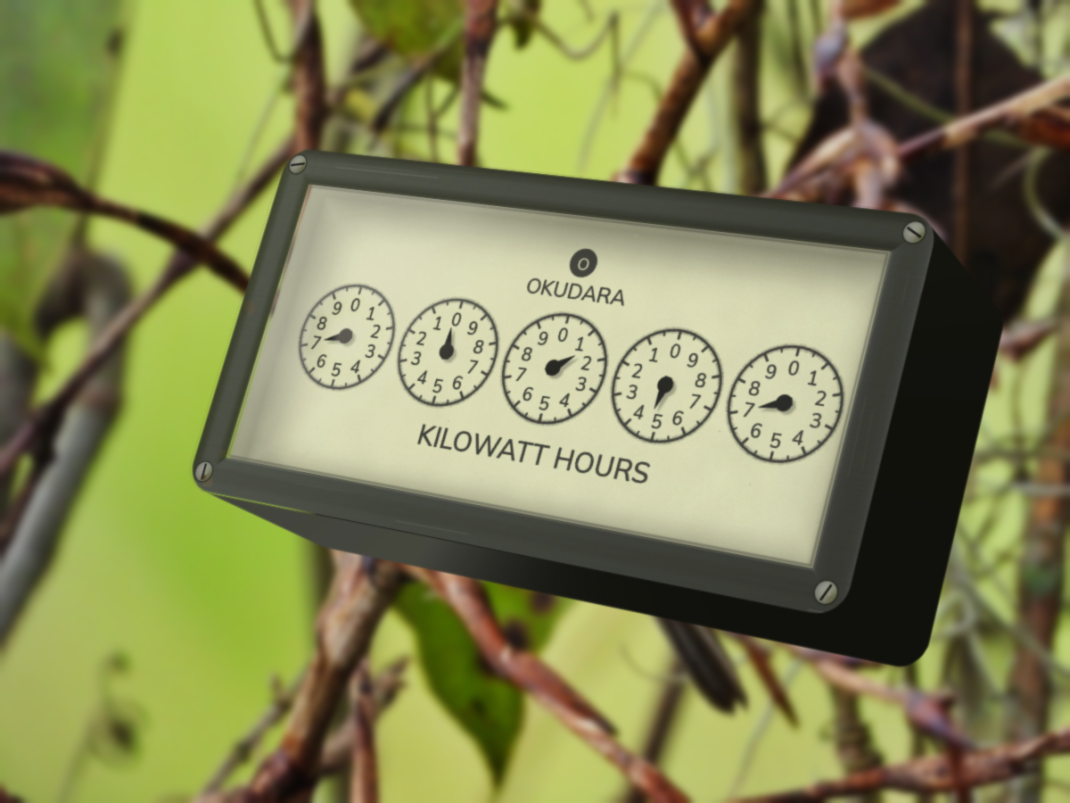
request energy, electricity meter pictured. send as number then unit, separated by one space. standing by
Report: 70147 kWh
